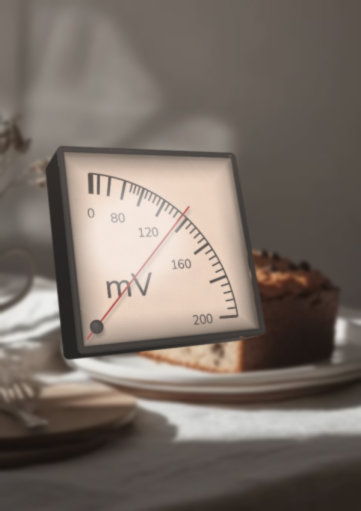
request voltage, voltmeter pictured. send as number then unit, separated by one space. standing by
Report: 136 mV
